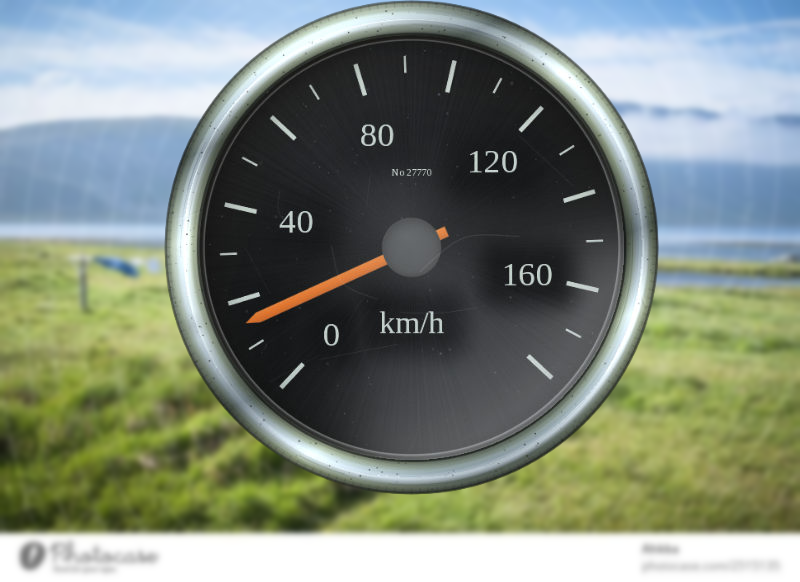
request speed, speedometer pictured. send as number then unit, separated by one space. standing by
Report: 15 km/h
